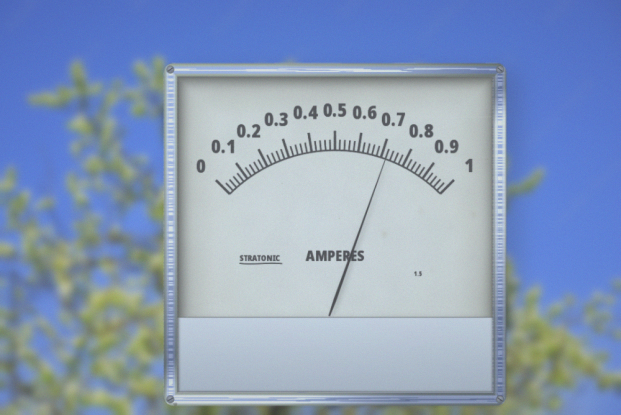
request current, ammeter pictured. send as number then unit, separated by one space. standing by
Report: 0.72 A
